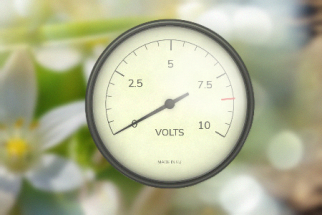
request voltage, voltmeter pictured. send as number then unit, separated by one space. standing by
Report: 0 V
